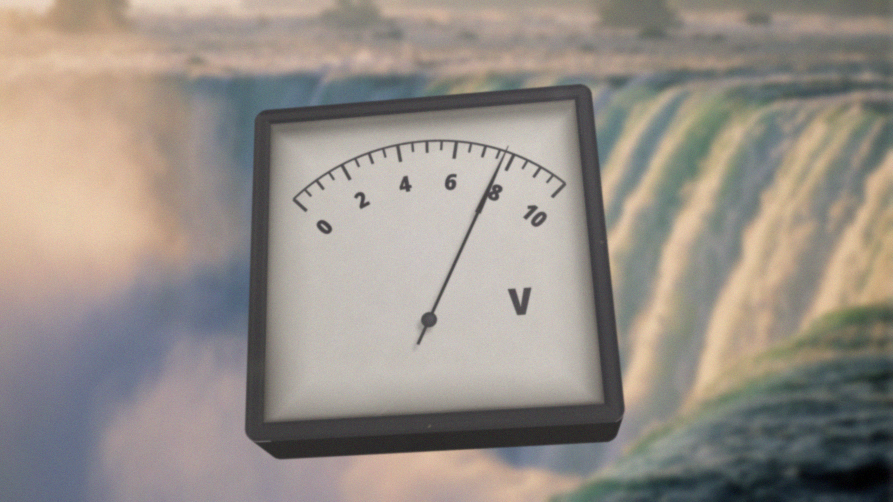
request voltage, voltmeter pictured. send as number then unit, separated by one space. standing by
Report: 7.75 V
